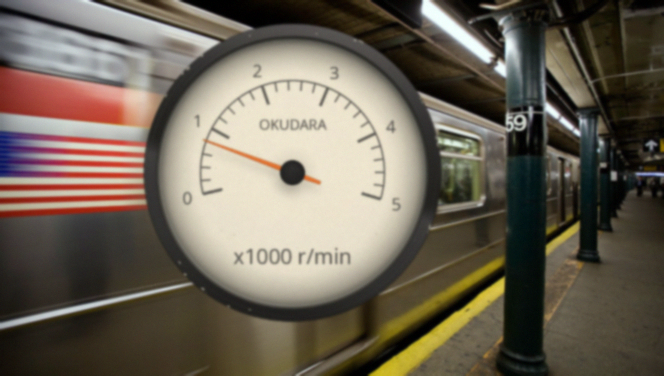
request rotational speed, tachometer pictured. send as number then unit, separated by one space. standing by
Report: 800 rpm
